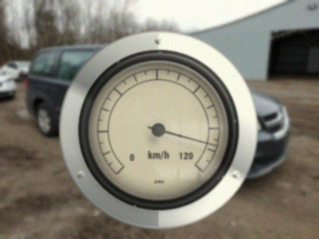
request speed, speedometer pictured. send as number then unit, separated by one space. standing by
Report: 107.5 km/h
